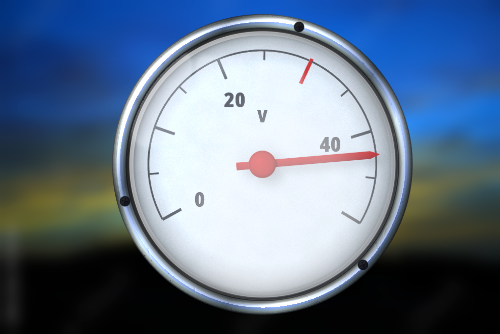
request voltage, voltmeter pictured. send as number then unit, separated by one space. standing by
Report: 42.5 V
